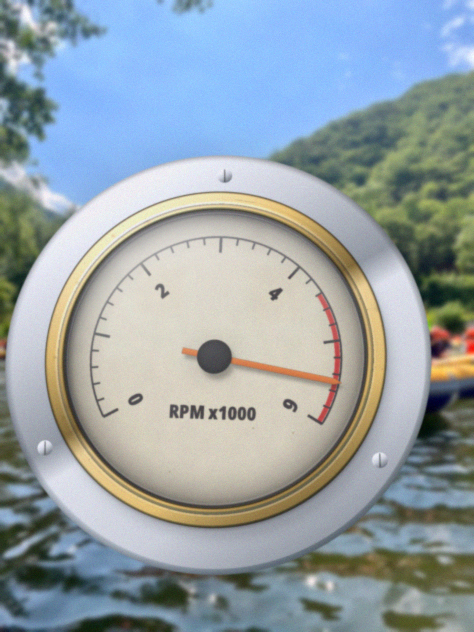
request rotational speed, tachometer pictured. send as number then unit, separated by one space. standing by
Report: 5500 rpm
